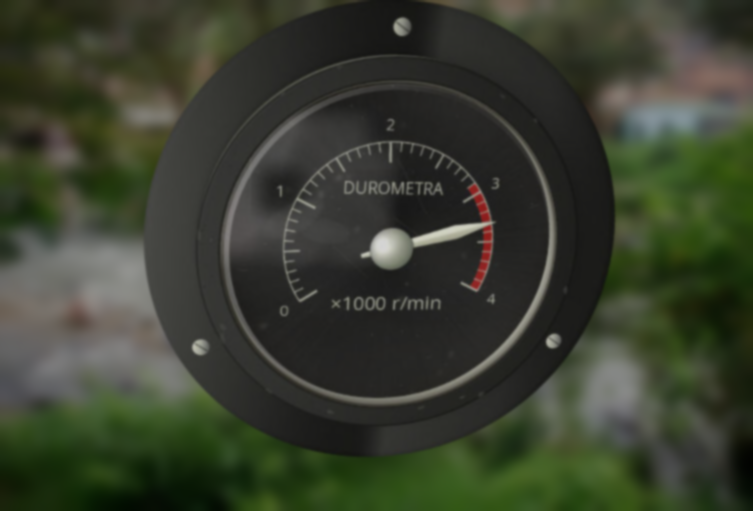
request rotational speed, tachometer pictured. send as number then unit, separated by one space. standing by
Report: 3300 rpm
